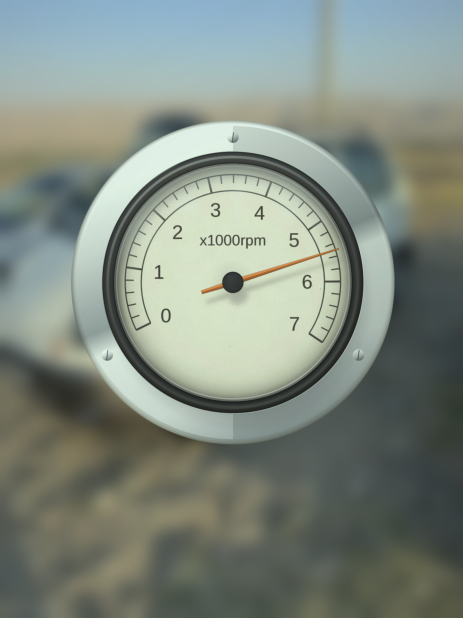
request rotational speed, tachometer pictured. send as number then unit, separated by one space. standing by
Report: 5500 rpm
